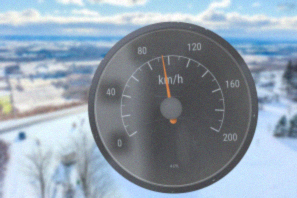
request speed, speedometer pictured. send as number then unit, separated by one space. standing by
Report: 95 km/h
